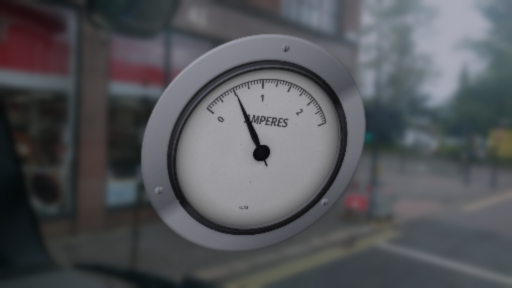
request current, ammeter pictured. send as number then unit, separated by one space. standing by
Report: 0.5 A
